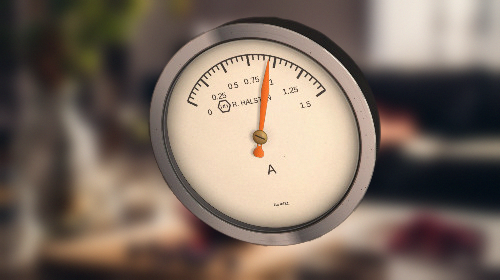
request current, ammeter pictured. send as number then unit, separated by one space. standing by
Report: 0.95 A
